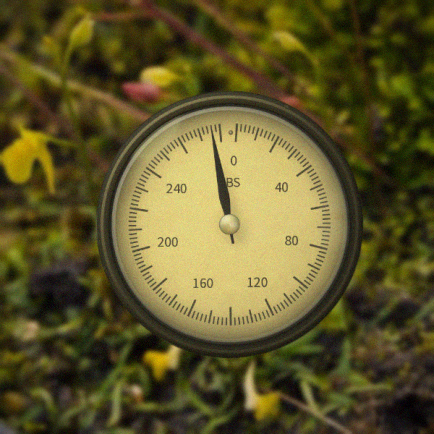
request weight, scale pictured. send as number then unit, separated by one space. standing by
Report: 276 lb
